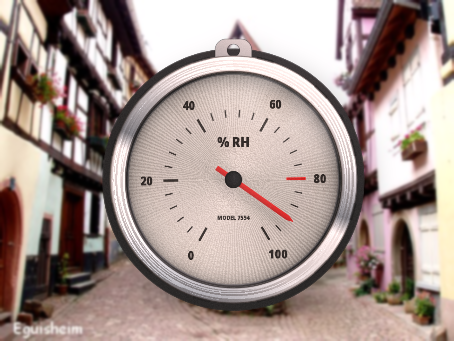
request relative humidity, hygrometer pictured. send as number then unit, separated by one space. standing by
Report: 92 %
